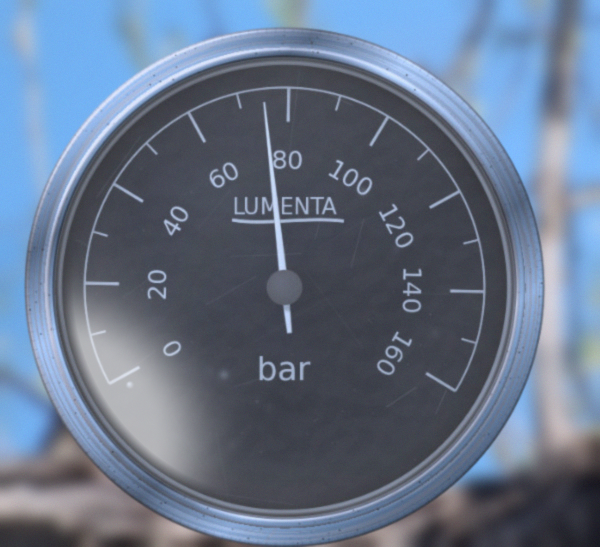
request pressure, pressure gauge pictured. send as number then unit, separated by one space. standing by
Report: 75 bar
